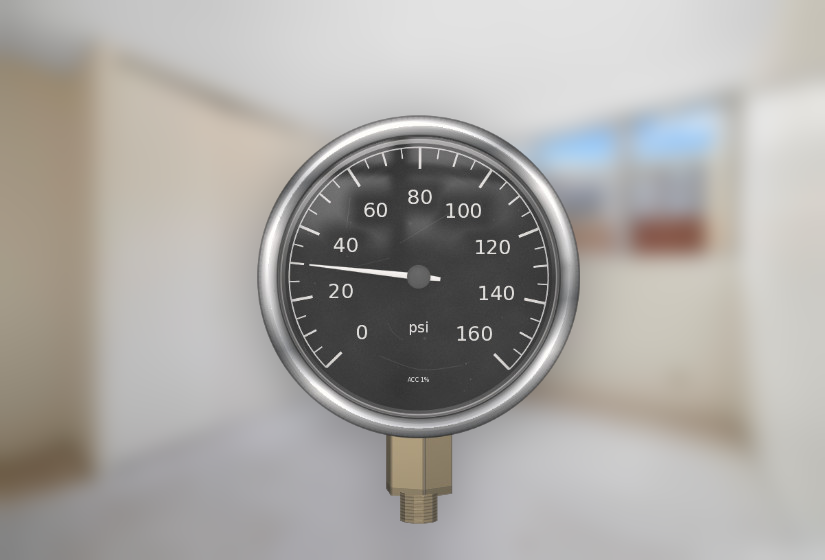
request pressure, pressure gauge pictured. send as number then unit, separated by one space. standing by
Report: 30 psi
